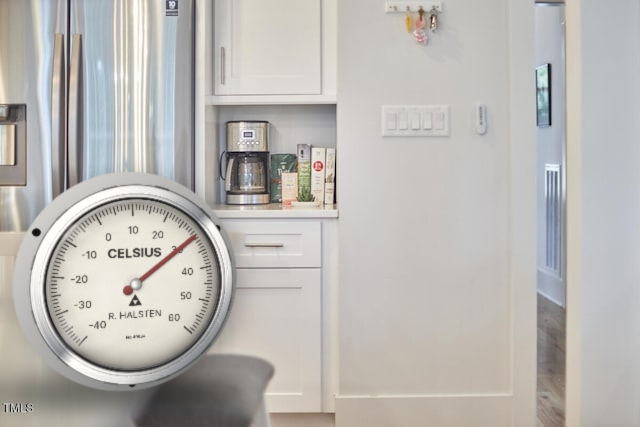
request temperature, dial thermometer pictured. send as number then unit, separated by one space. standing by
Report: 30 °C
